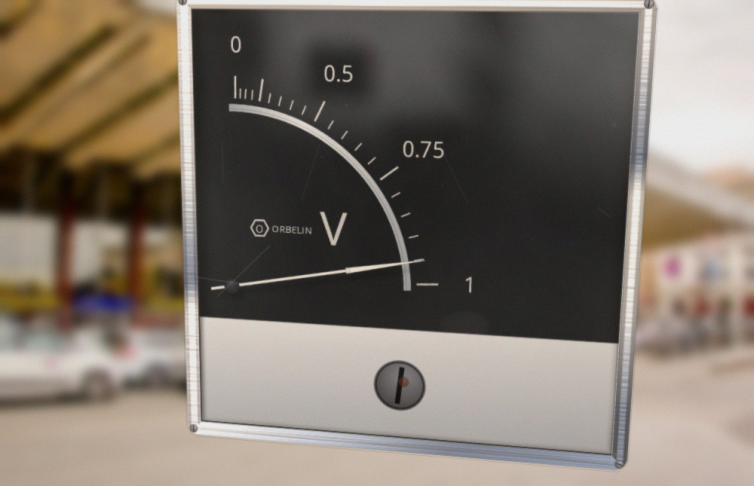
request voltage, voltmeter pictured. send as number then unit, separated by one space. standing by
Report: 0.95 V
